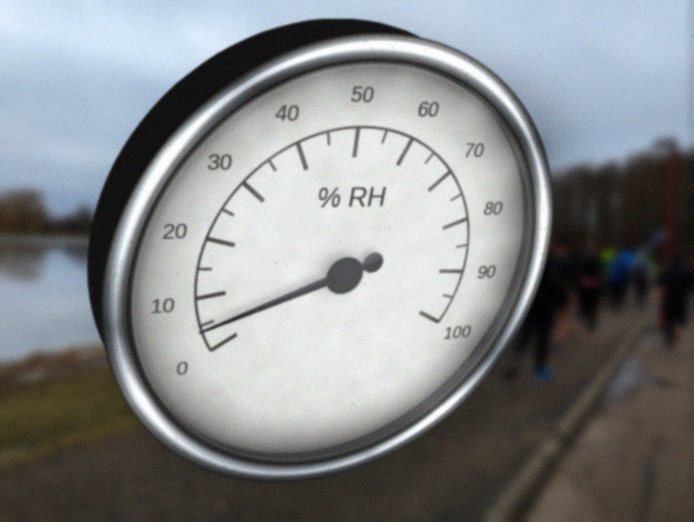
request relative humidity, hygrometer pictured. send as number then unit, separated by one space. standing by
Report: 5 %
